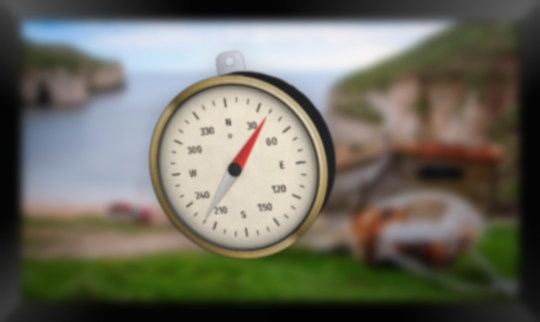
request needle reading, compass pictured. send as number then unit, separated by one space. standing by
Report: 40 °
